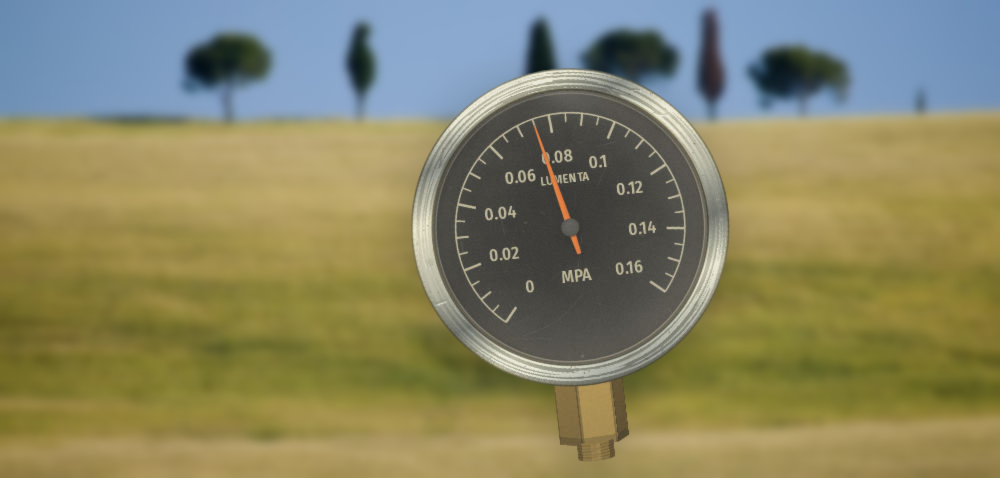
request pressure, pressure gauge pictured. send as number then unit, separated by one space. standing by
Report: 0.075 MPa
